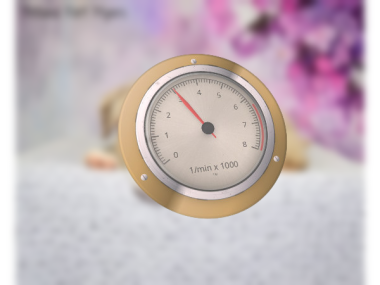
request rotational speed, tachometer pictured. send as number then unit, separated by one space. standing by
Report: 3000 rpm
